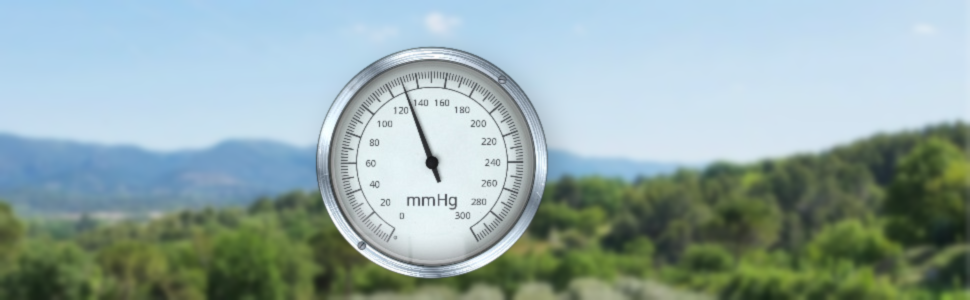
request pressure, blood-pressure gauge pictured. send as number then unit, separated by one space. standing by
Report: 130 mmHg
